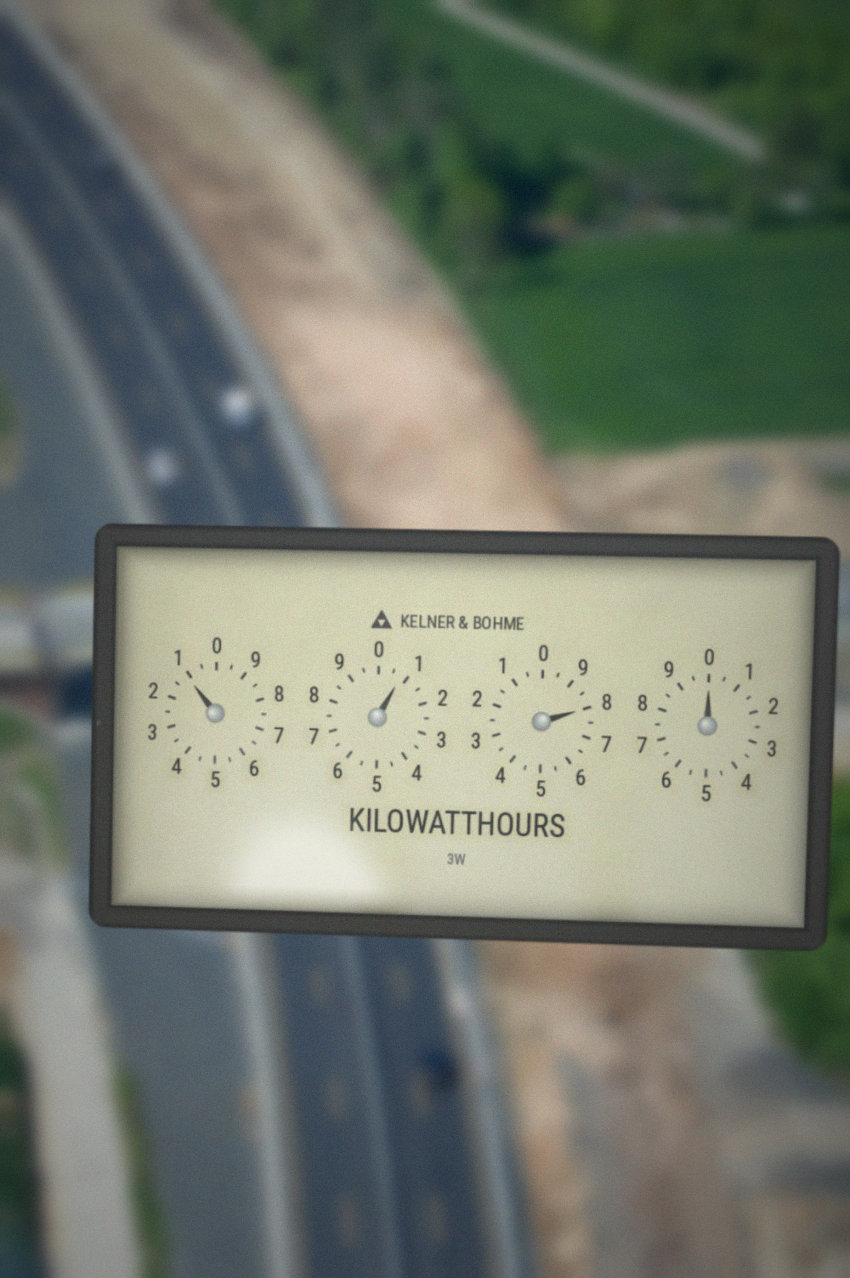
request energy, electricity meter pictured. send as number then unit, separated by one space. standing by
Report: 1080 kWh
